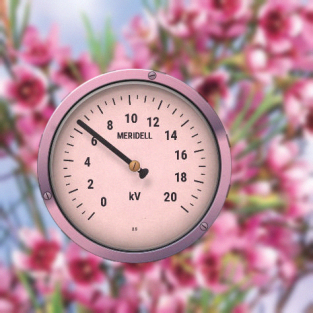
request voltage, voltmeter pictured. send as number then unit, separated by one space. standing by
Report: 6.5 kV
